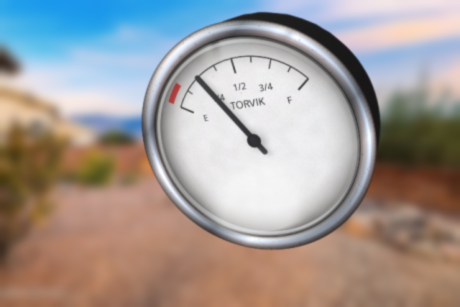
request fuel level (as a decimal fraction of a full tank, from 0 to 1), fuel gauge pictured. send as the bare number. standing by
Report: 0.25
